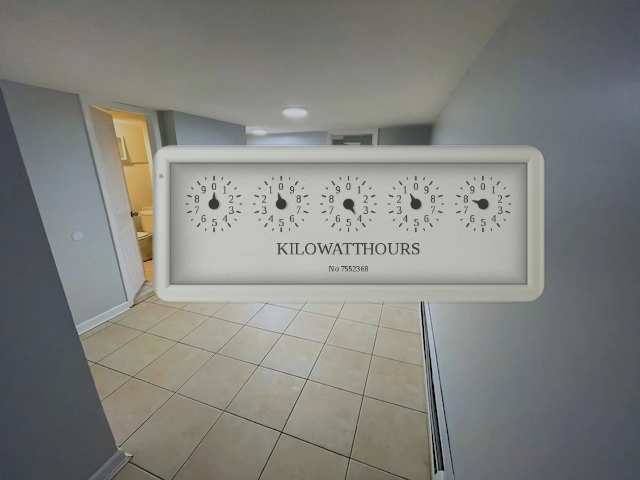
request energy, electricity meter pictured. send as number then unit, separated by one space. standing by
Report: 408 kWh
